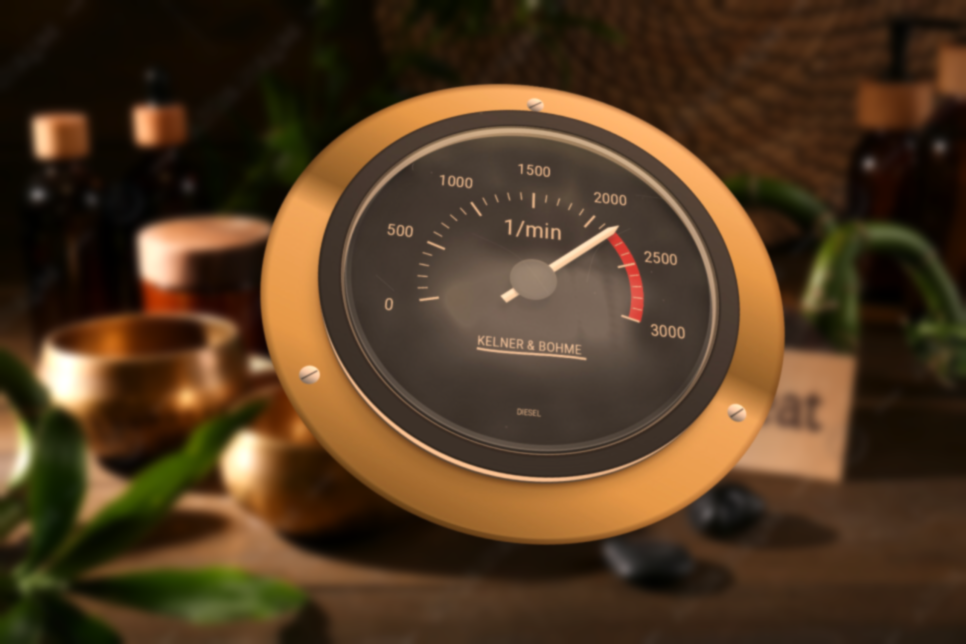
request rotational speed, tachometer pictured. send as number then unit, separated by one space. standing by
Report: 2200 rpm
